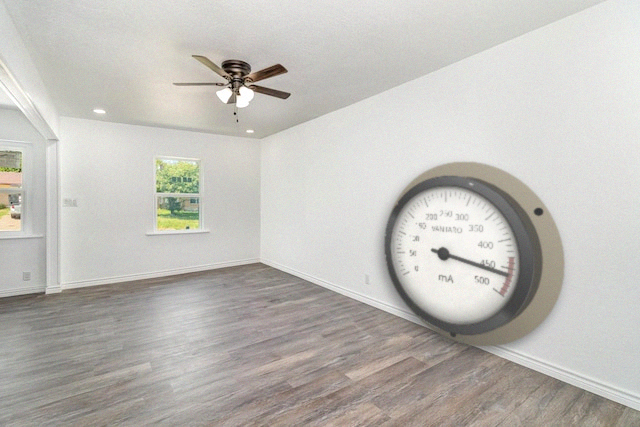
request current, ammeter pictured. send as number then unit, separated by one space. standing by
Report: 460 mA
